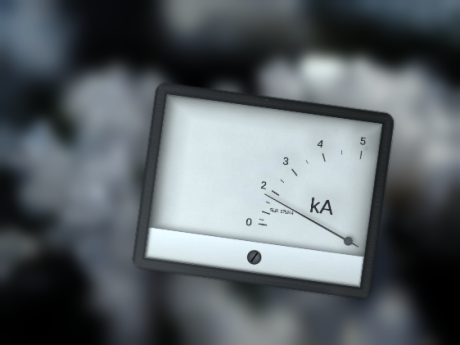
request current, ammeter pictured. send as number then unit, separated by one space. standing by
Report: 1.75 kA
